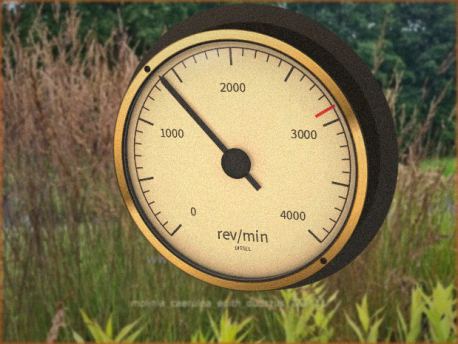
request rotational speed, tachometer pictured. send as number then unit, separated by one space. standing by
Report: 1400 rpm
